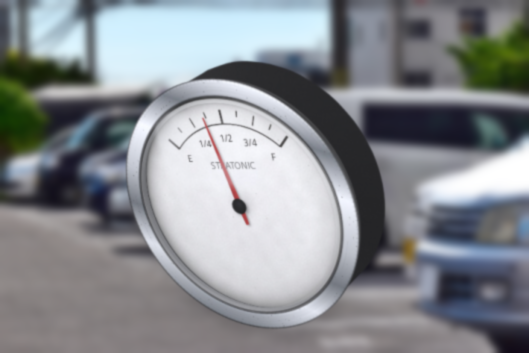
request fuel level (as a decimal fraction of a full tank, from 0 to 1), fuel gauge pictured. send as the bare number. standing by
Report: 0.375
